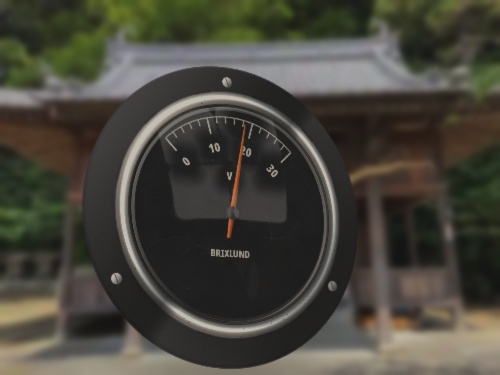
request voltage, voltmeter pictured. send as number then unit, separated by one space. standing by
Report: 18 V
